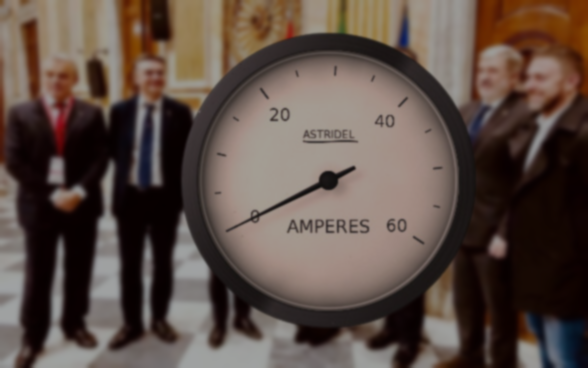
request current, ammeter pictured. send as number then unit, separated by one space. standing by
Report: 0 A
